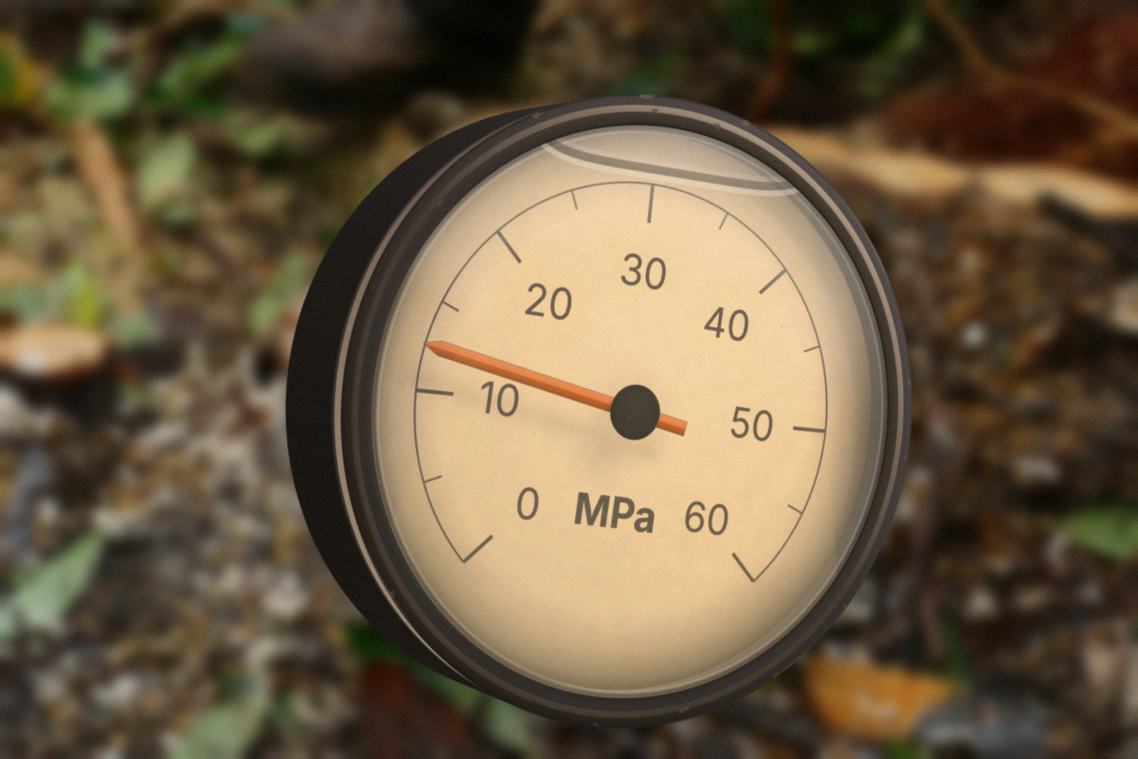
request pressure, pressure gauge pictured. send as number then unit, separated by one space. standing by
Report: 12.5 MPa
